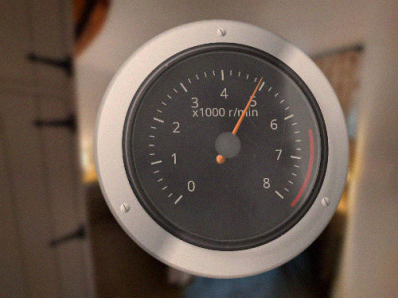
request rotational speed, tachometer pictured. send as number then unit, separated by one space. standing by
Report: 4900 rpm
